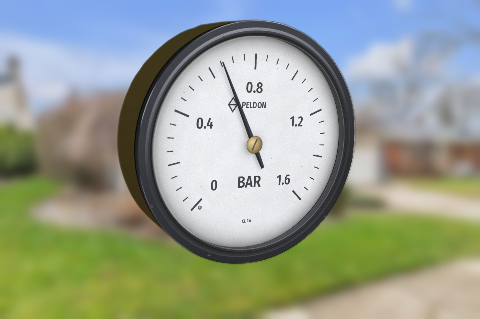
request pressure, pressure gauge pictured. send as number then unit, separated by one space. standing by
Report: 0.65 bar
